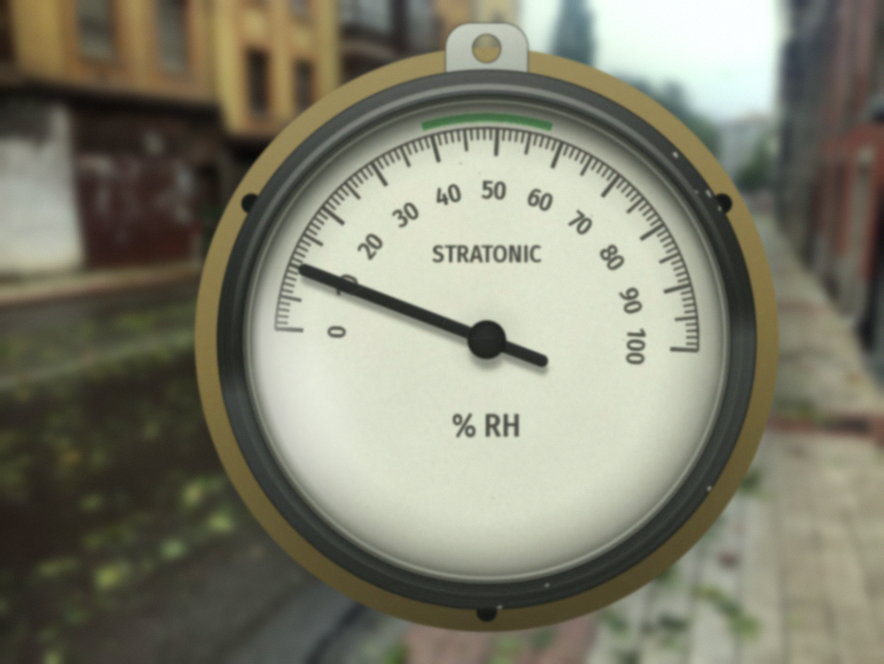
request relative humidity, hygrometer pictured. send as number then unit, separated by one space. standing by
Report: 10 %
